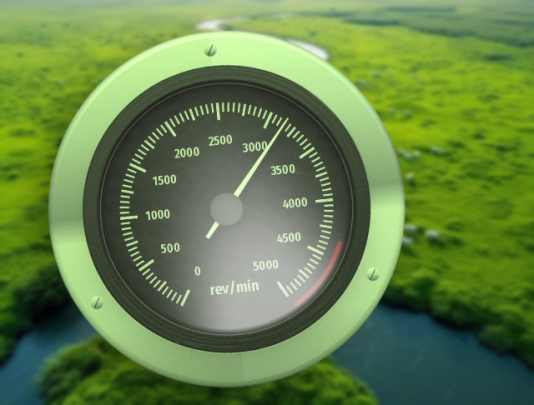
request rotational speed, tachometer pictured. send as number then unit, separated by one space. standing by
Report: 3150 rpm
